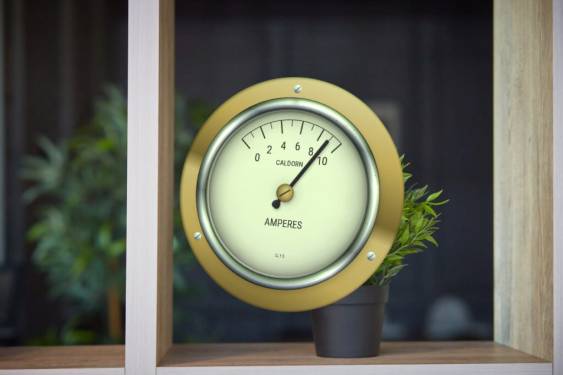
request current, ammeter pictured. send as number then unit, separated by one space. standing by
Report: 9 A
